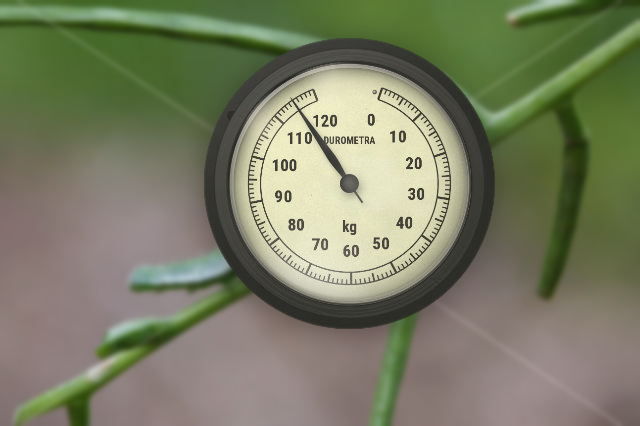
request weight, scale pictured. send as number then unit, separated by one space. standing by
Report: 115 kg
